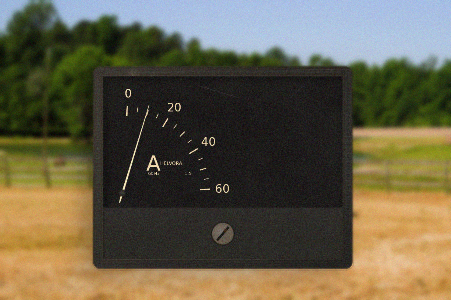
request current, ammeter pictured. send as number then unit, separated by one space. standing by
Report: 10 A
